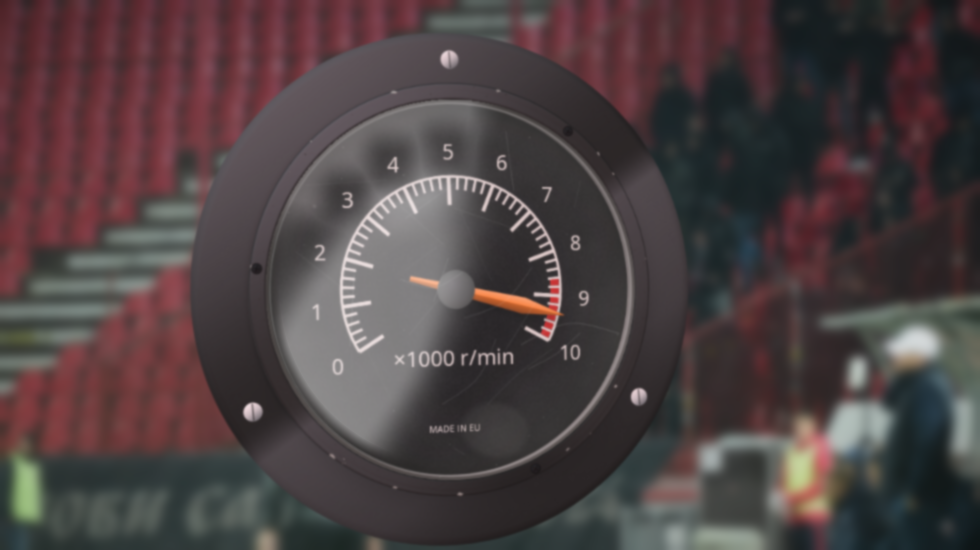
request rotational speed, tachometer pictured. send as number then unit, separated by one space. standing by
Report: 9400 rpm
